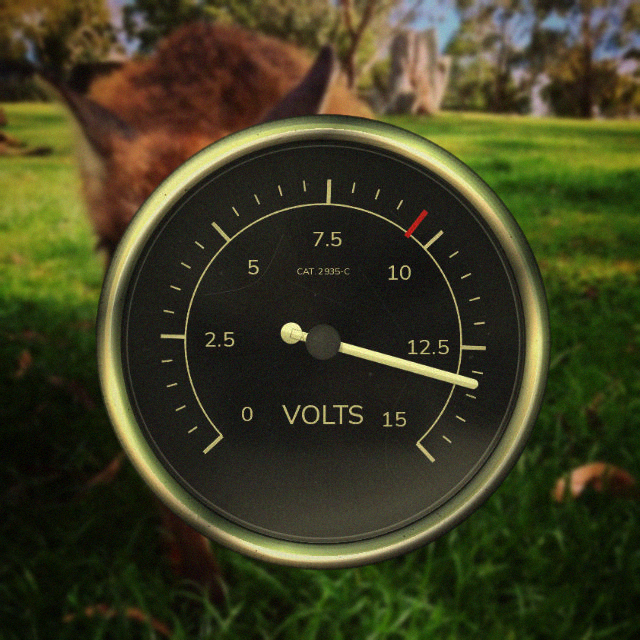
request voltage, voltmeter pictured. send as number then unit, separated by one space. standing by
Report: 13.25 V
